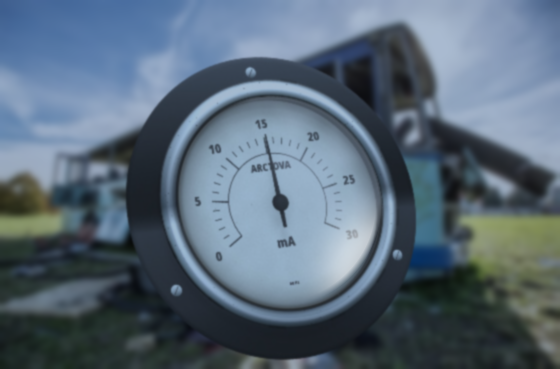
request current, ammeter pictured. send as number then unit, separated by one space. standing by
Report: 15 mA
